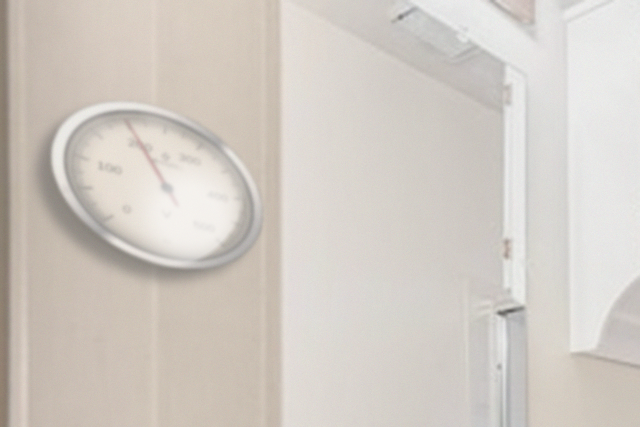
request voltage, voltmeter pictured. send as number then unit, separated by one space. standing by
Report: 200 V
